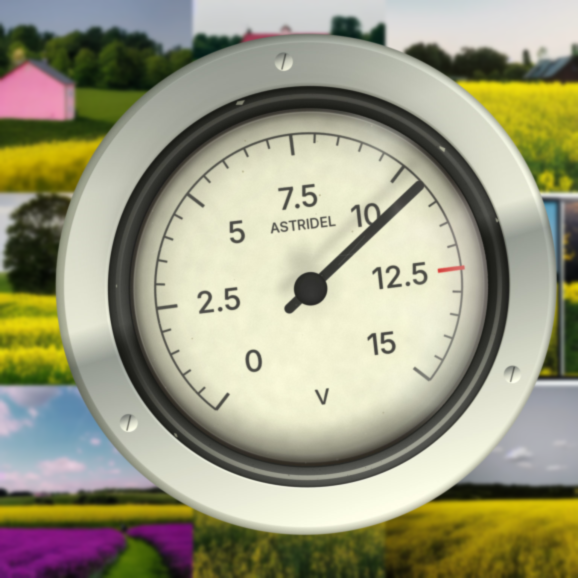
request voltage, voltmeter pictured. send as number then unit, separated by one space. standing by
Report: 10.5 V
